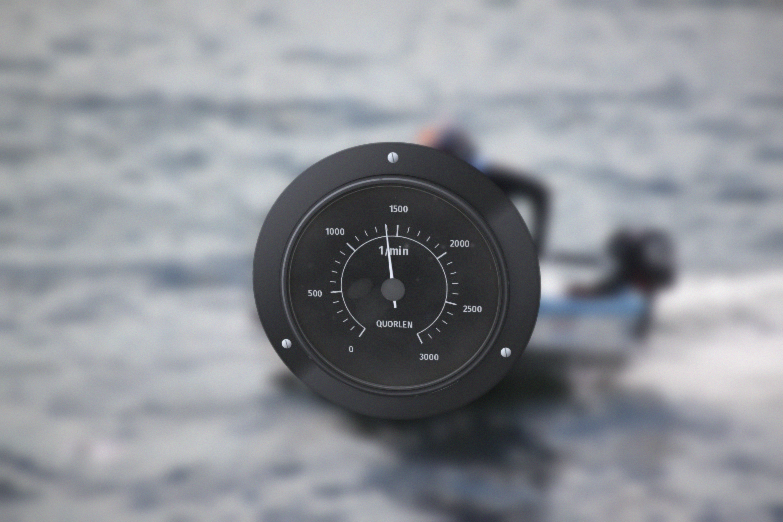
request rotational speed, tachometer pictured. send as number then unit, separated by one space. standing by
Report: 1400 rpm
